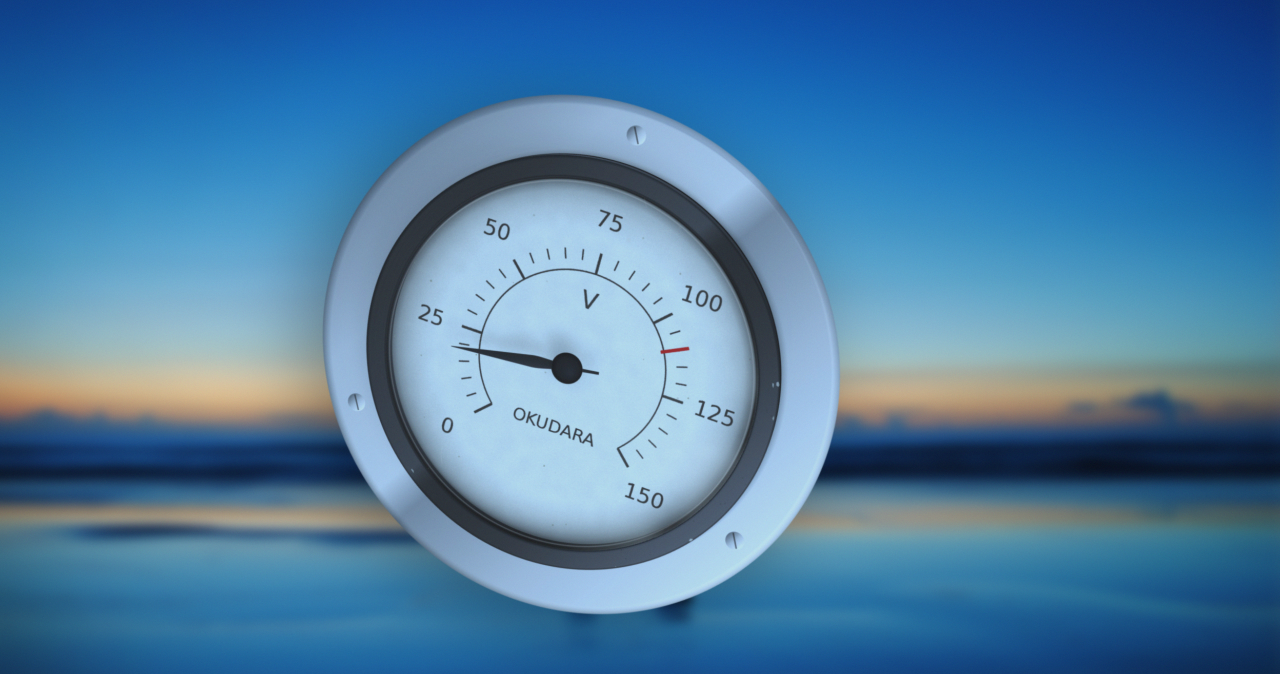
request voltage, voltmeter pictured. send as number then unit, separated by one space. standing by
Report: 20 V
